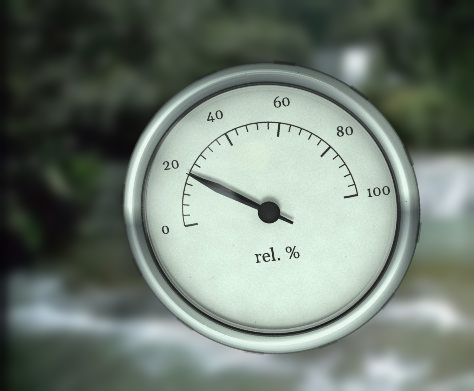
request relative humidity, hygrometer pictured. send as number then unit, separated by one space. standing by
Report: 20 %
